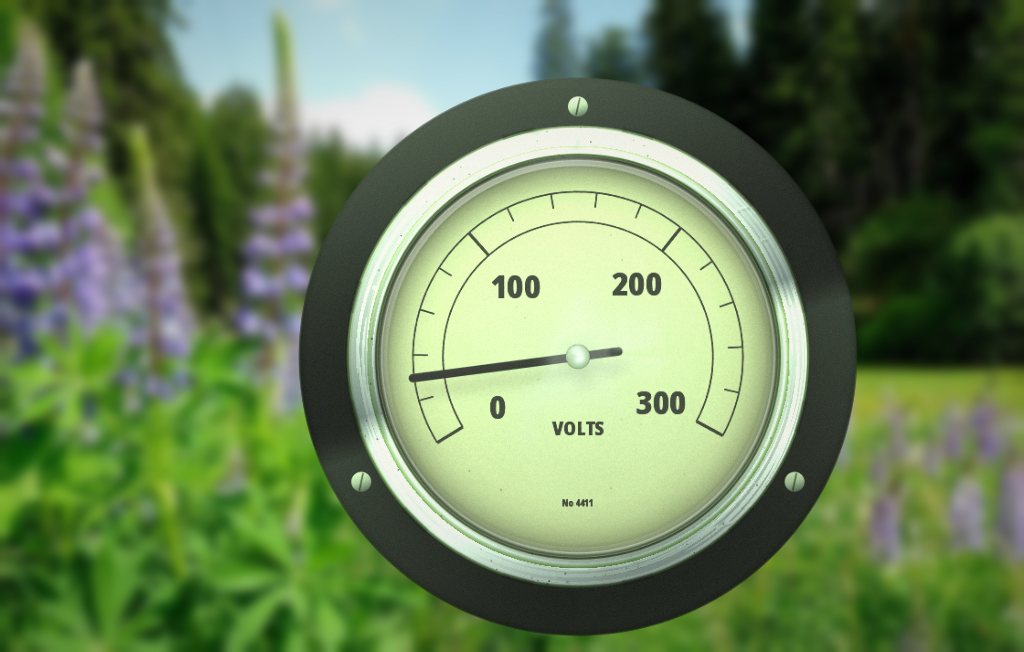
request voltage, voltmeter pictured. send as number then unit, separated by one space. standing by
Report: 30 V
